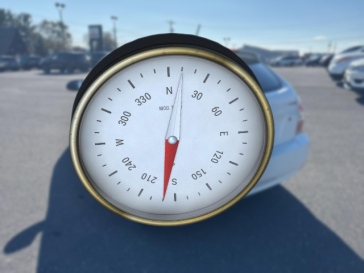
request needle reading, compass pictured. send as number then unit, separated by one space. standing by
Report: 190 °
